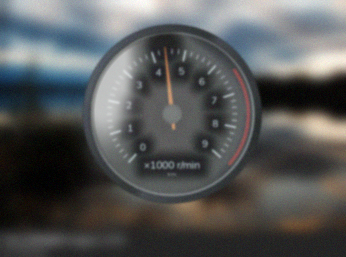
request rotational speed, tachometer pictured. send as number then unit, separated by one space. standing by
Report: 4400 rpm
